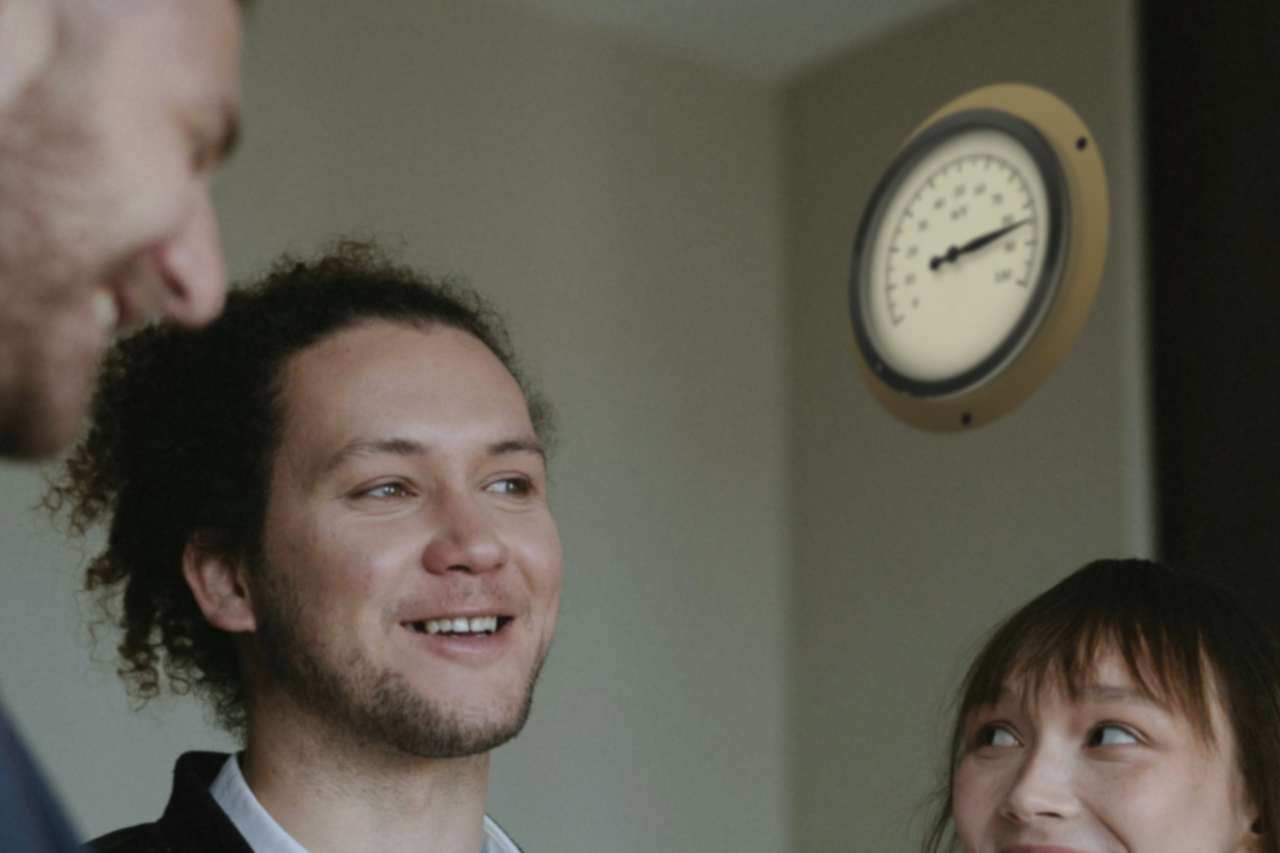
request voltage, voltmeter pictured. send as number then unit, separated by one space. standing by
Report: 85 mV
